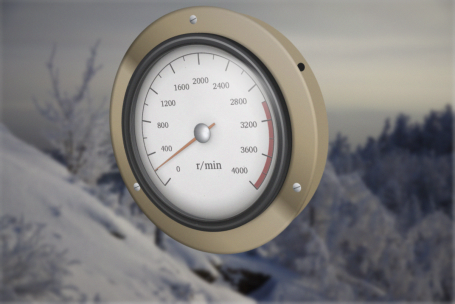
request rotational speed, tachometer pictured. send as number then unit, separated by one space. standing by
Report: 200 rpm
